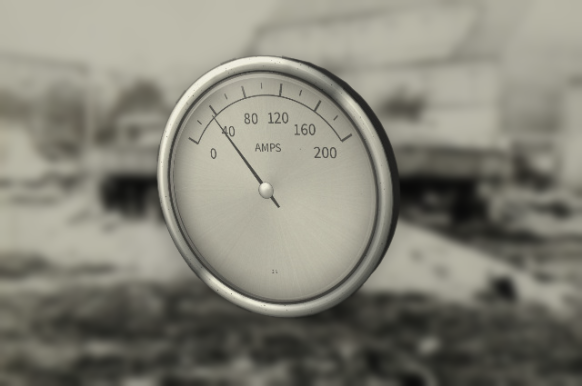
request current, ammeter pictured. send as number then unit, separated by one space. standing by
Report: 40 A
